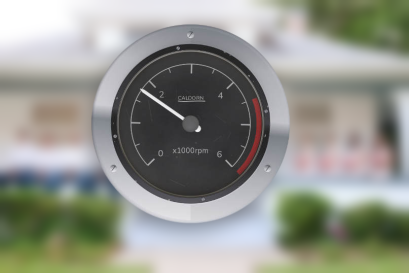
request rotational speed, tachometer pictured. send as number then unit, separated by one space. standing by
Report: 1750 rpm
